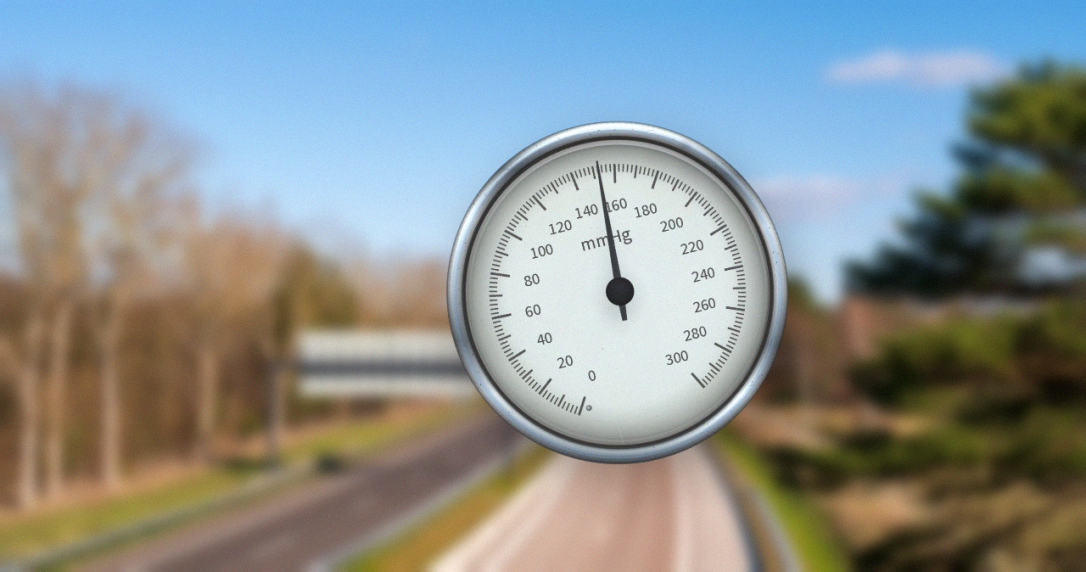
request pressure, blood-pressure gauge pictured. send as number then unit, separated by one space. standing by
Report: 152 mmHg
